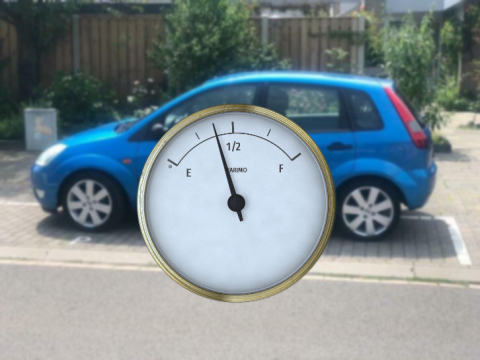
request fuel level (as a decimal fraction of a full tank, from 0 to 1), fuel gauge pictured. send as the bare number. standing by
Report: 0.375
